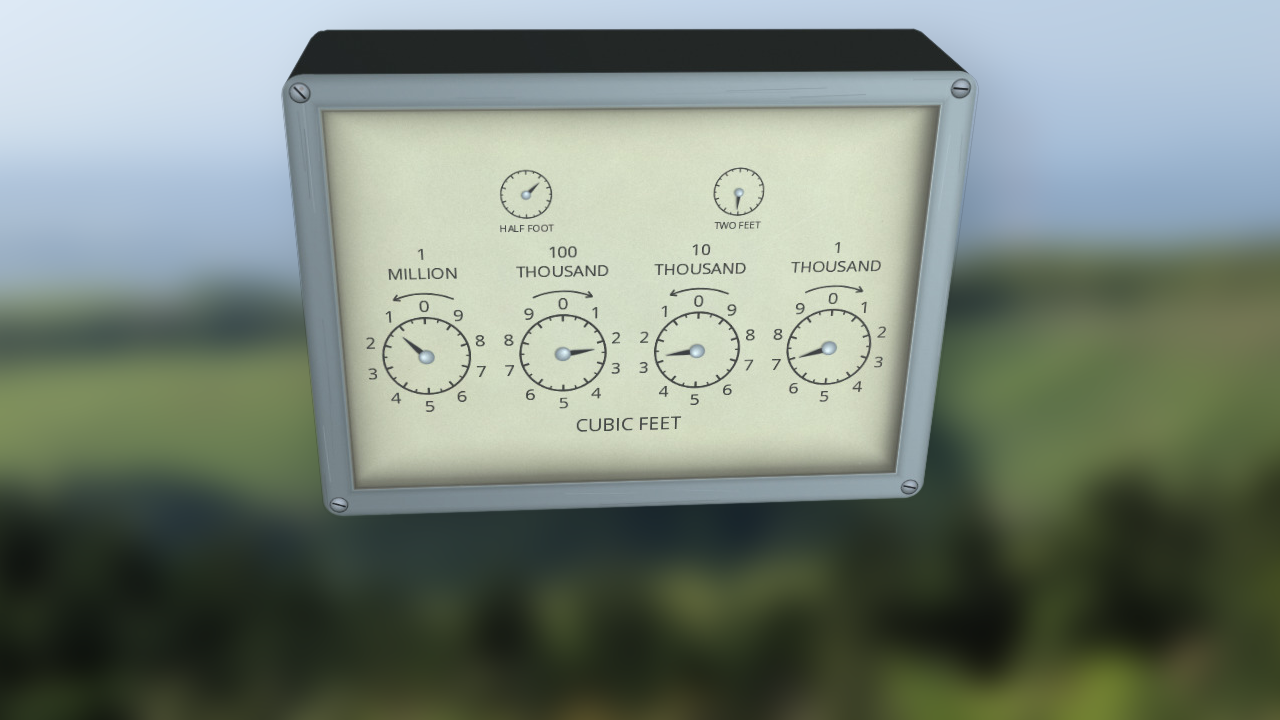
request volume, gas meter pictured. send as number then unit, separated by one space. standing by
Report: 122700 ft³
